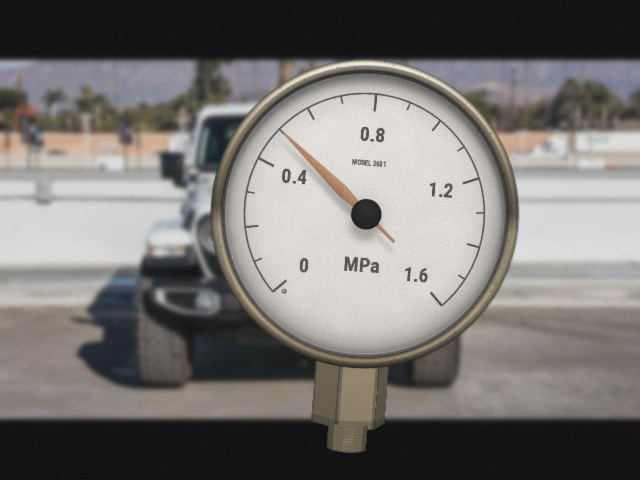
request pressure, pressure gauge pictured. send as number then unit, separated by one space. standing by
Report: 0.5 MPa
